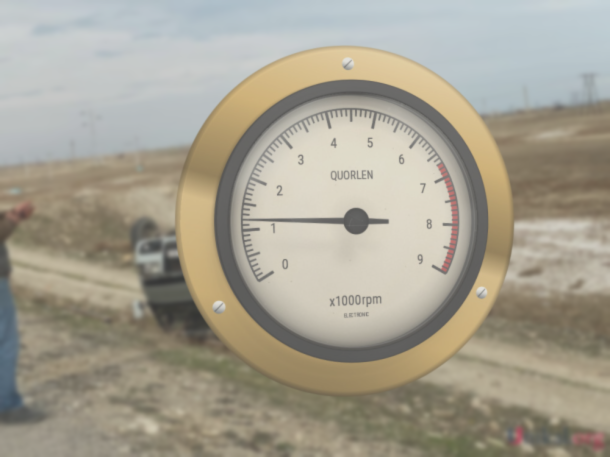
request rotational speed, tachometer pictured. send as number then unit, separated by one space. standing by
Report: 1200 rpm
